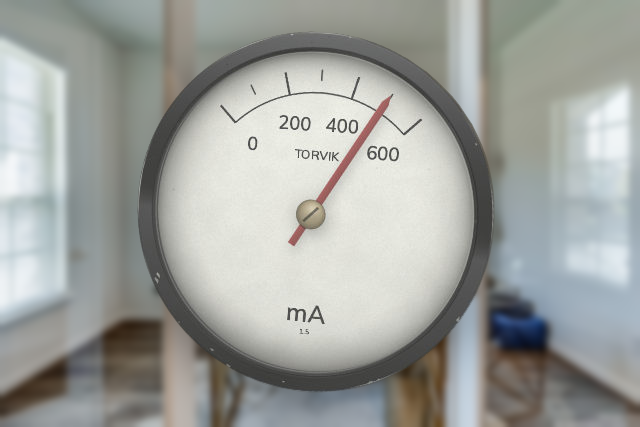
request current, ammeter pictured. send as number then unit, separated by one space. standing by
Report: 500 mA
